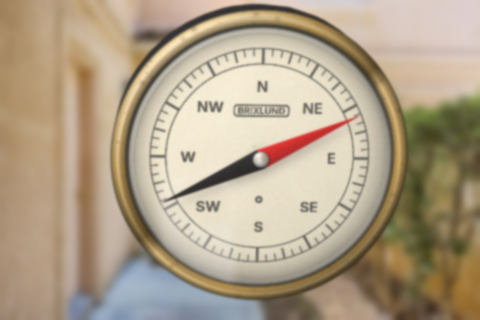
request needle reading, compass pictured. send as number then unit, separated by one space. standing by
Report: 65 °
